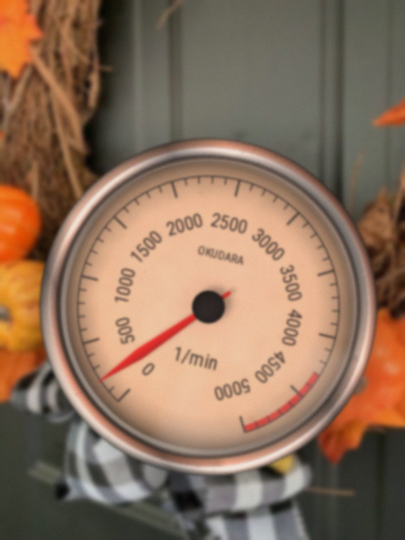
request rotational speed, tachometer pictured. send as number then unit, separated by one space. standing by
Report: 200 rpm
